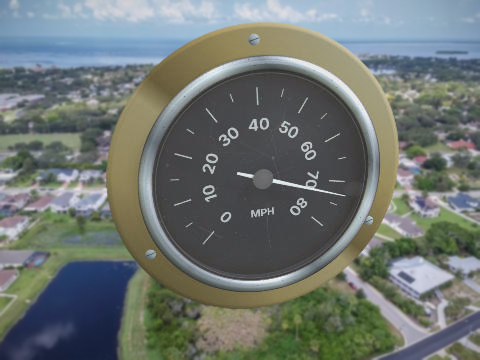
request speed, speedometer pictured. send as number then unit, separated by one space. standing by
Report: 72.5 mph
